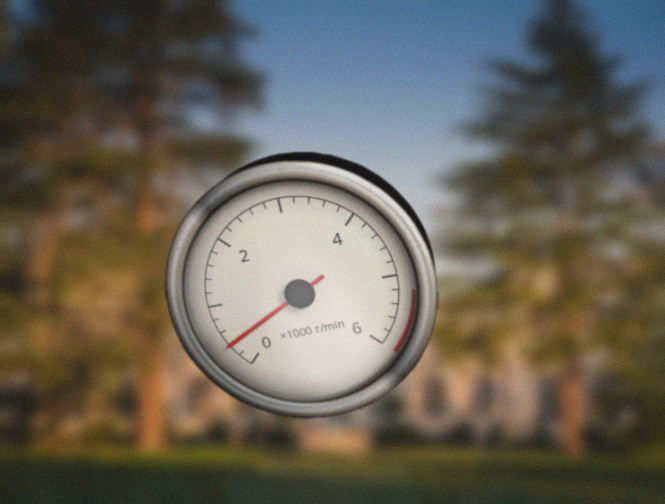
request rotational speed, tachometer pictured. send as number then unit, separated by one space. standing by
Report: 400 rpm
